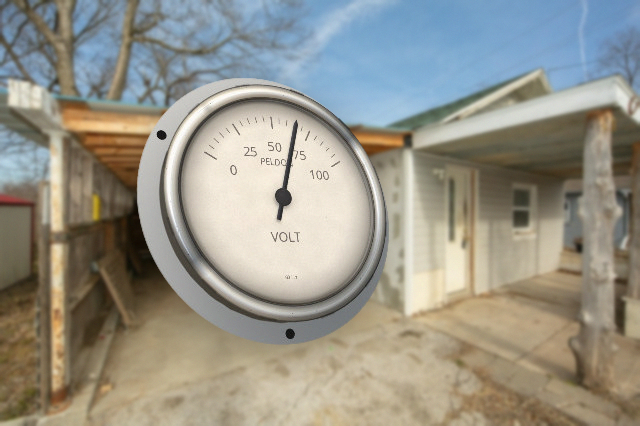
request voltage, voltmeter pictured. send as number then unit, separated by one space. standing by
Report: 65 V
